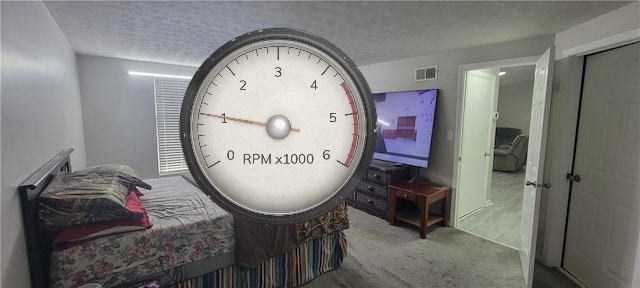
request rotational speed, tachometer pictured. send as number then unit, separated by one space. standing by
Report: 1000 rpm
